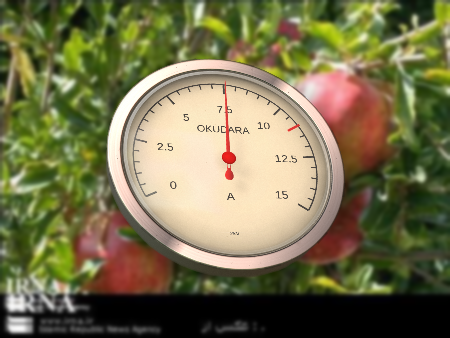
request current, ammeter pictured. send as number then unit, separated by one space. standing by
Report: 7.5 A
